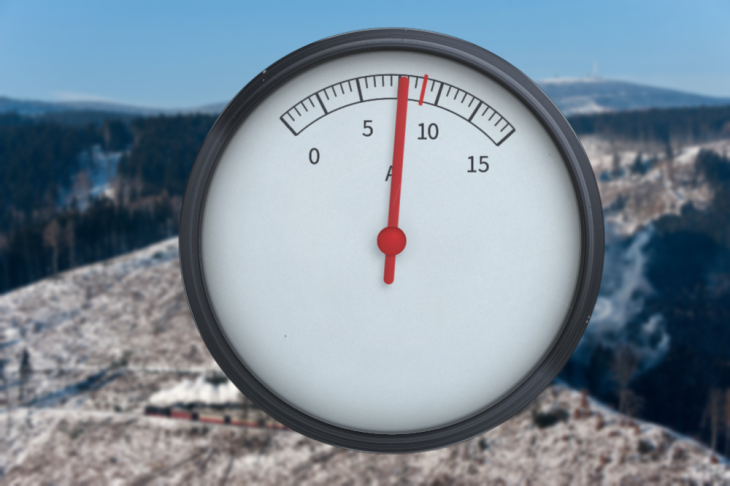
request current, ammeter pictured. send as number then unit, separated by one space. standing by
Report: 7.75 A
